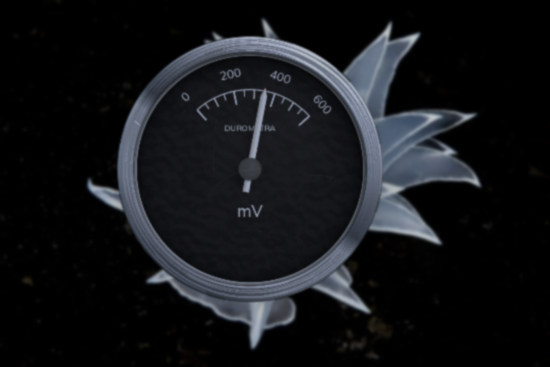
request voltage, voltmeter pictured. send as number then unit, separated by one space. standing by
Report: 350 mV
